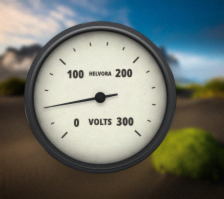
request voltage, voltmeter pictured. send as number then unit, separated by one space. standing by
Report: 40 V
